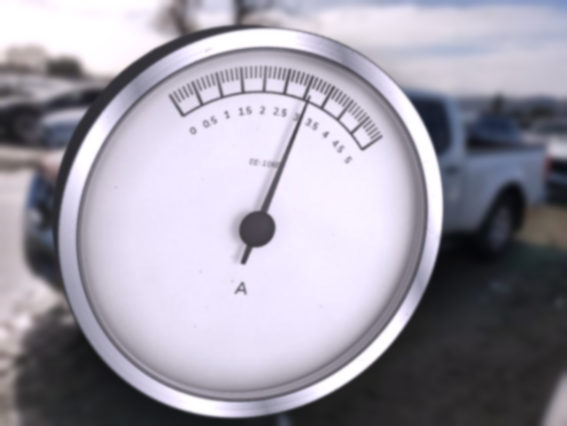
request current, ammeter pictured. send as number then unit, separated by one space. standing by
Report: 3 A
